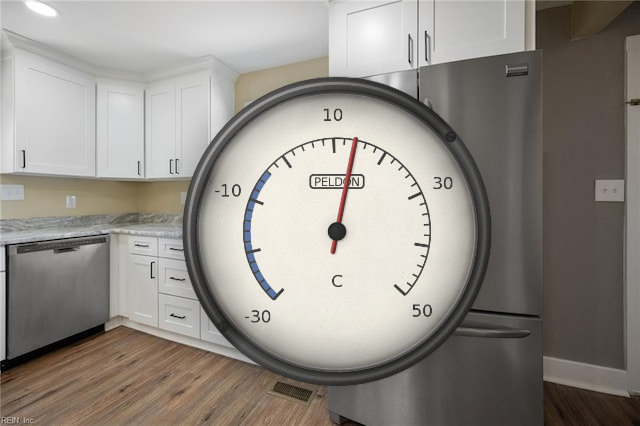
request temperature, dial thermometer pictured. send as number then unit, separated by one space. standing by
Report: 14 °C
